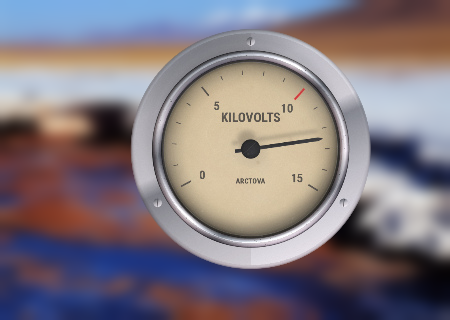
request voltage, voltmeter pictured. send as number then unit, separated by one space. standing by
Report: 12.5 kV
